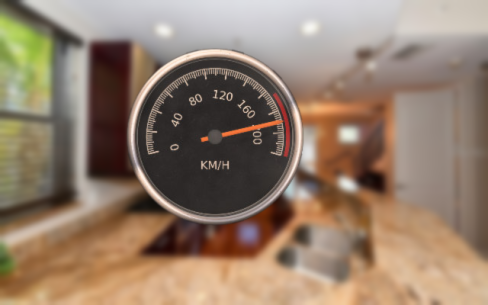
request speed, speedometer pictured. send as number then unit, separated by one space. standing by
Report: 190 km/h
